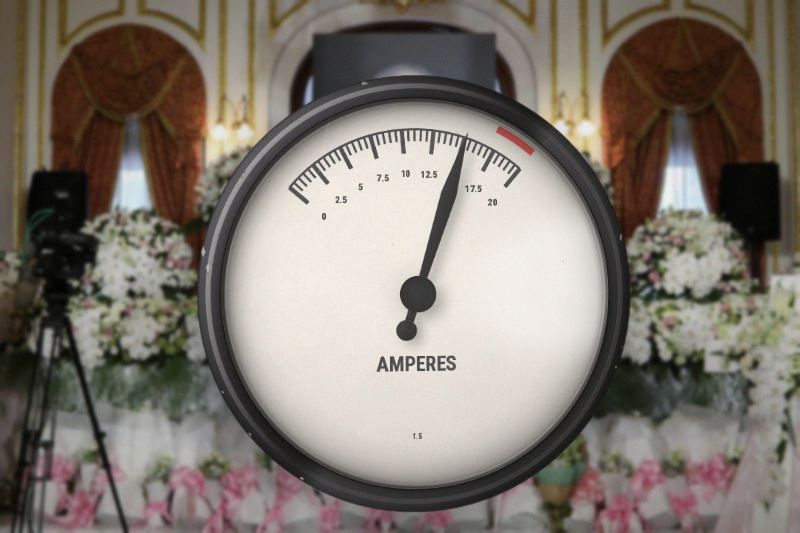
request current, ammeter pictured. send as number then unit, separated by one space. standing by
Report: 15 A
